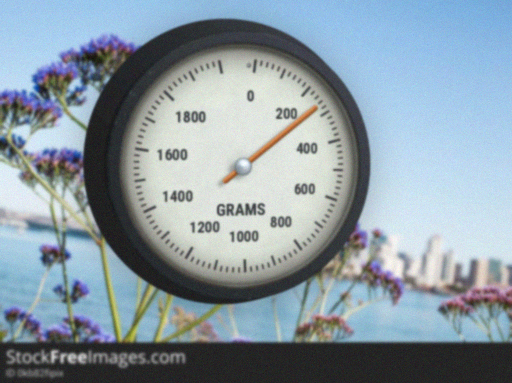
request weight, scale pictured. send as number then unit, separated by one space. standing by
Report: 260 g
